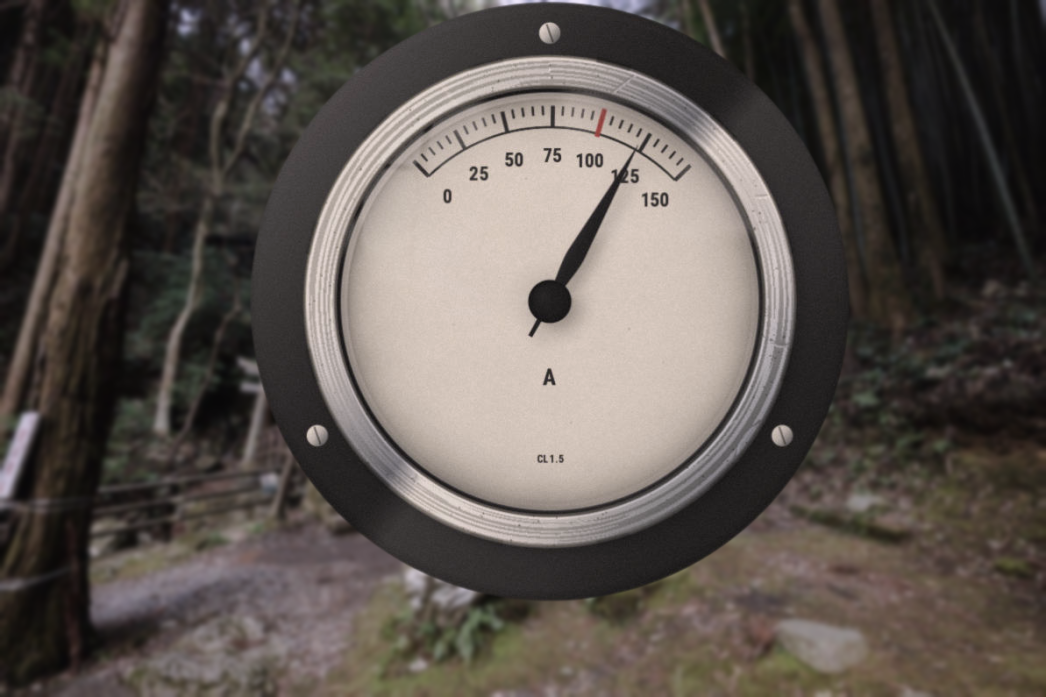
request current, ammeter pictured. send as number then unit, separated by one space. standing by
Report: 122.5 A
